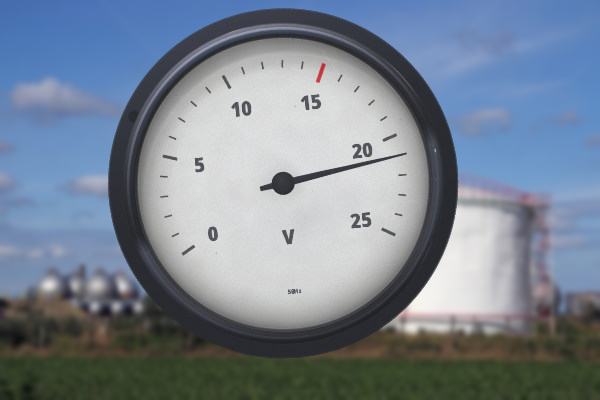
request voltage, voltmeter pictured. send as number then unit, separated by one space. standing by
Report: 21 V
